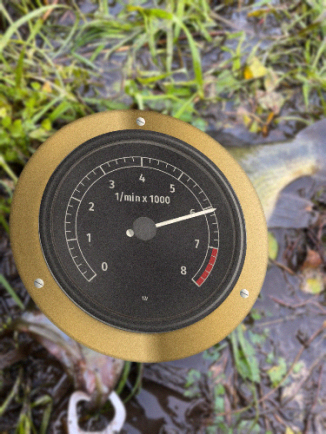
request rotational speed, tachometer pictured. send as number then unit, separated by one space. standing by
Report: 6100 rpm
